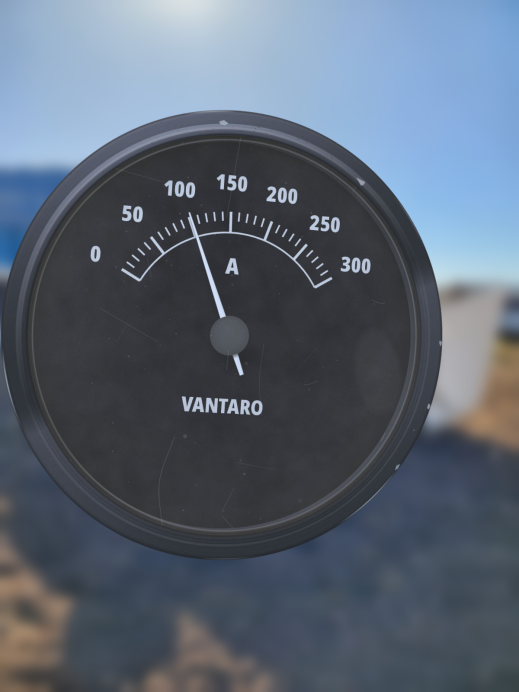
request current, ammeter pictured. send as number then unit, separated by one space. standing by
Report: 100 A
